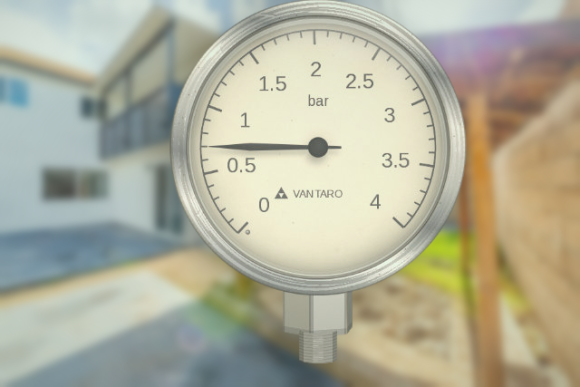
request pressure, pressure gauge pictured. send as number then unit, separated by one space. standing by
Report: 0.7 bar
